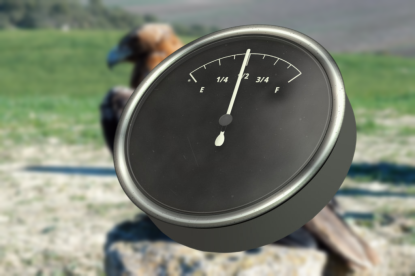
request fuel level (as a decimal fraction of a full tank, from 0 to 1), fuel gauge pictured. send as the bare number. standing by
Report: 0.5
